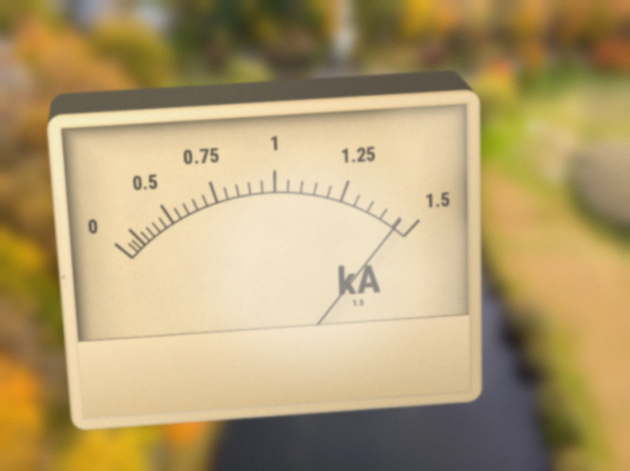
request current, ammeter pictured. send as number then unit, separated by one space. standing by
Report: 1.45 kA
